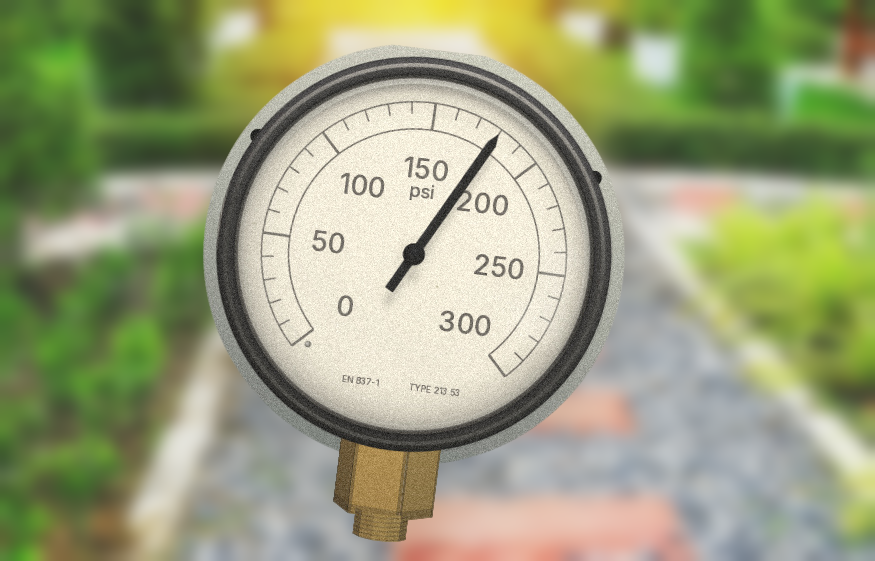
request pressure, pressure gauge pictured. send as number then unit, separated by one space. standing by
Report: 180 psi
